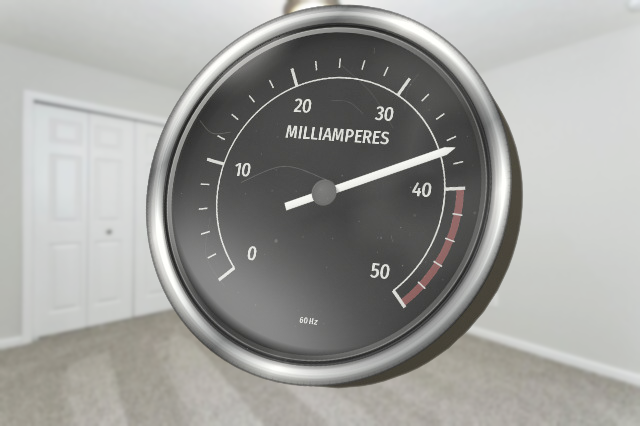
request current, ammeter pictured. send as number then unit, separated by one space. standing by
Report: 37 mA
